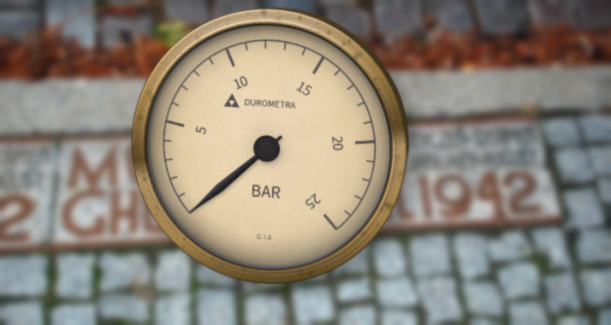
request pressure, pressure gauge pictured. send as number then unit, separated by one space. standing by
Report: 0 bar
